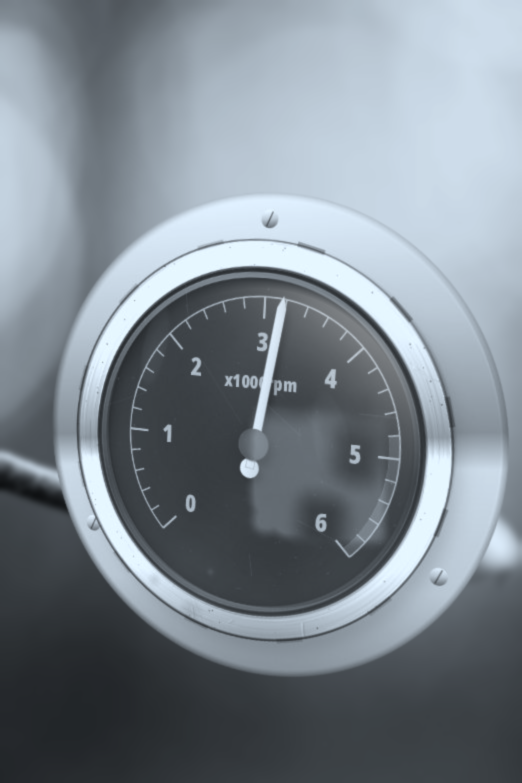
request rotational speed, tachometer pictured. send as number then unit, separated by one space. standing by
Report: 3200 rpm
